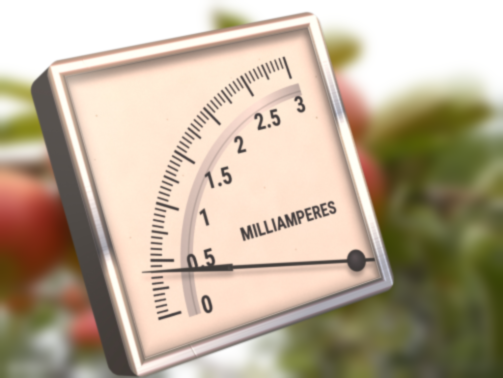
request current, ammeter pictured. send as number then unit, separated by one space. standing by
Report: 0.4 mA
